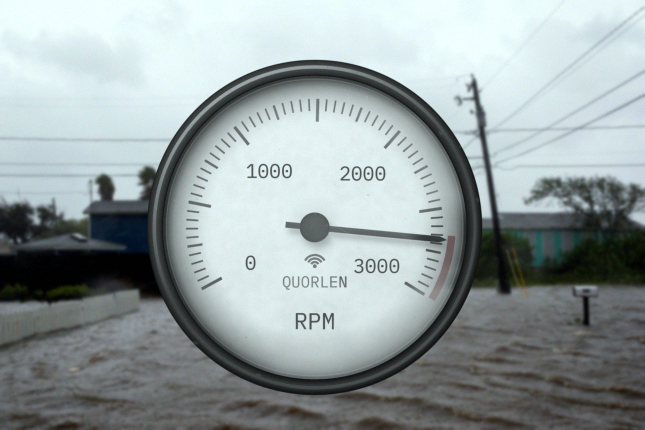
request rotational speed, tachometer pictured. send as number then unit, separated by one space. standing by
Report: 2675 rpm
